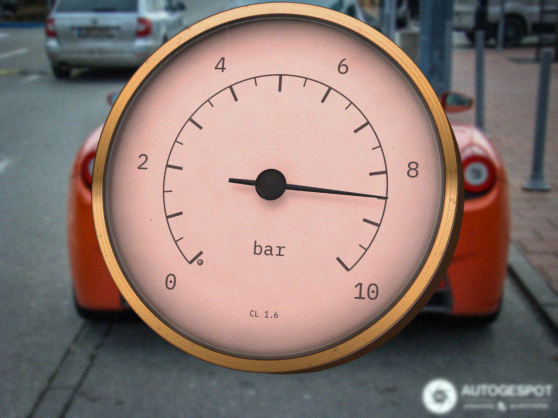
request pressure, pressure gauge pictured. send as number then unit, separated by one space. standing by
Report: 8.5 bar
